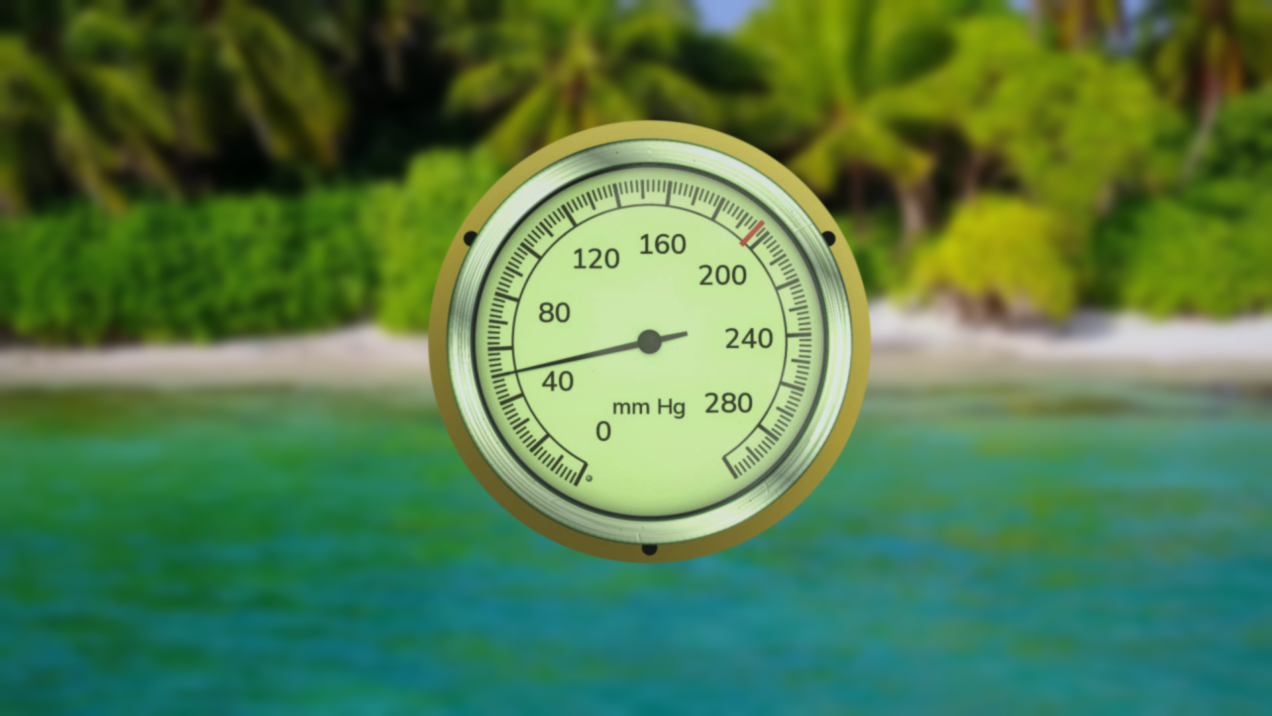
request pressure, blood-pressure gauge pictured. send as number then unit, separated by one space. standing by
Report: 50 mmHg
